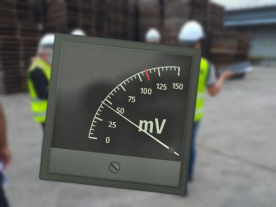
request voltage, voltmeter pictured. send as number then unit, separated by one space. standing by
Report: 45 mV
